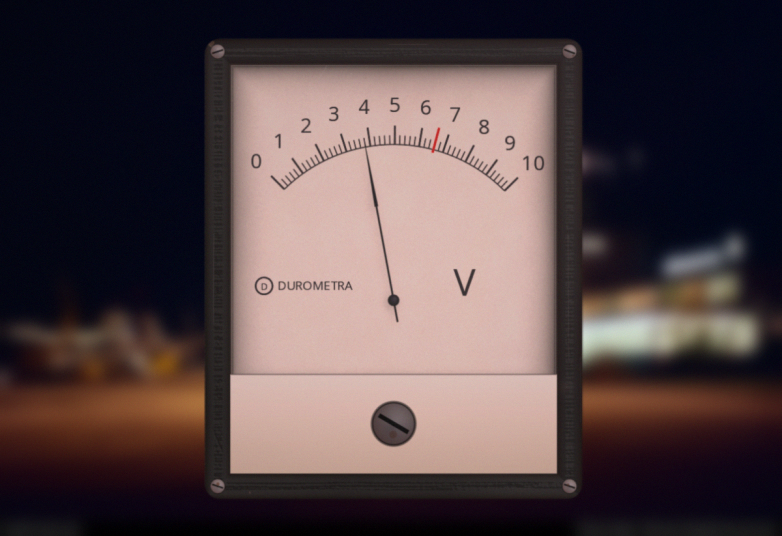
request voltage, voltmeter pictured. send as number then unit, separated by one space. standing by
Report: 3.8 V
